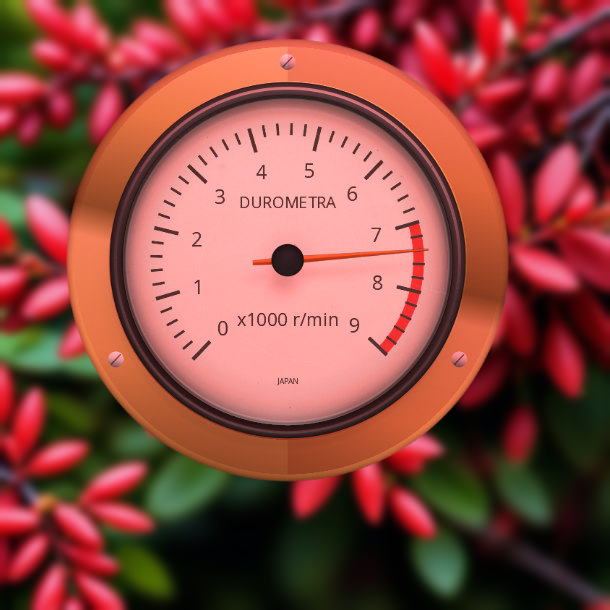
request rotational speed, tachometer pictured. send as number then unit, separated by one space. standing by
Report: 7400 rpm
